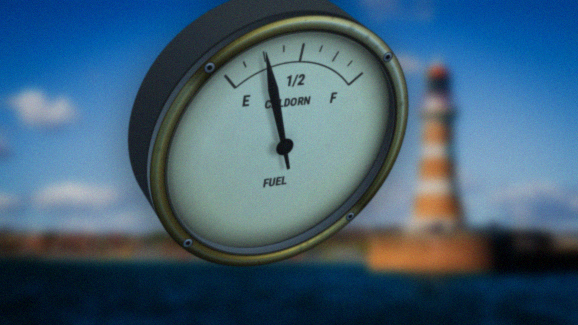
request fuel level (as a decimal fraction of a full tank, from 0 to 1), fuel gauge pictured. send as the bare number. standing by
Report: 0.25
